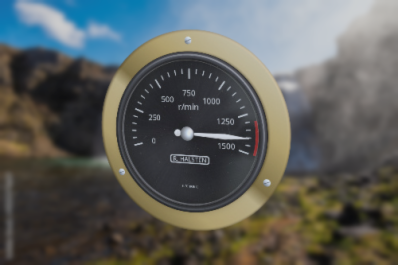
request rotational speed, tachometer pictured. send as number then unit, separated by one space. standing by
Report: 1400 rpm
